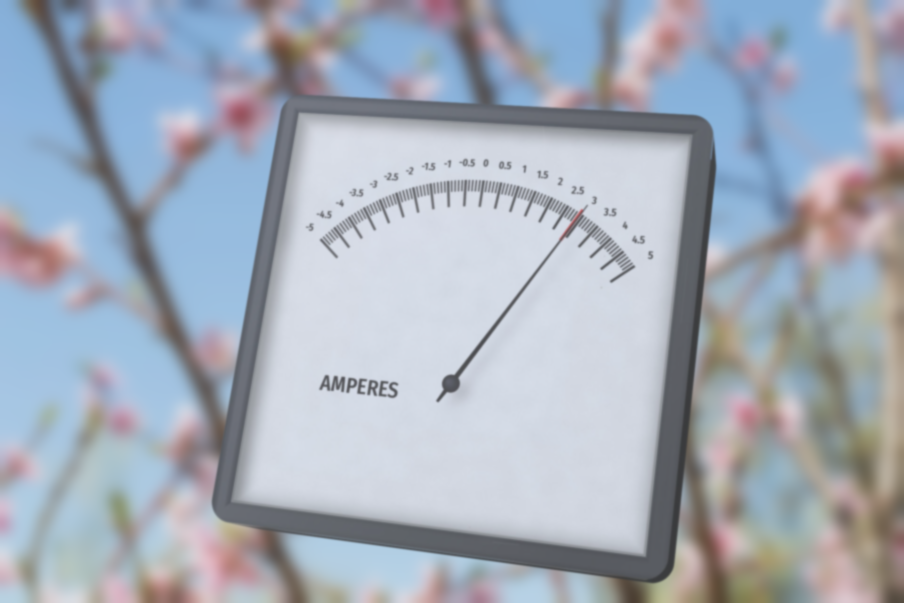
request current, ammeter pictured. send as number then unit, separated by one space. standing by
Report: 3 A
